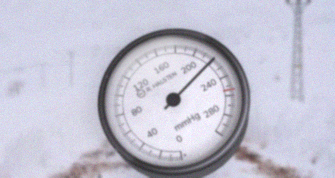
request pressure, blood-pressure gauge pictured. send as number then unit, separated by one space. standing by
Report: 220 mmHg
